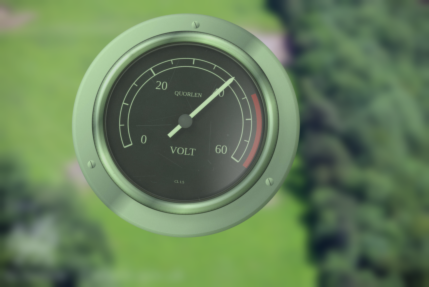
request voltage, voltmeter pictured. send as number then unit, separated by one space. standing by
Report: 40 V
